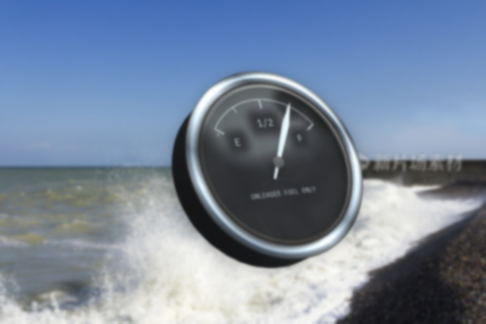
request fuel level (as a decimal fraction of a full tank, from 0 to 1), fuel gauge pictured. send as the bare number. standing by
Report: 0.75
